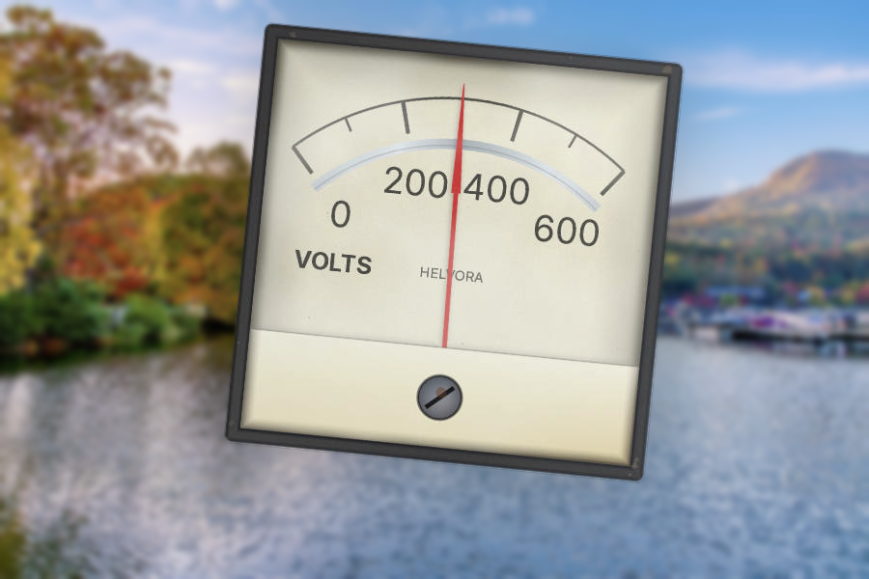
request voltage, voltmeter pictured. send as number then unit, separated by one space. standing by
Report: 300 V
